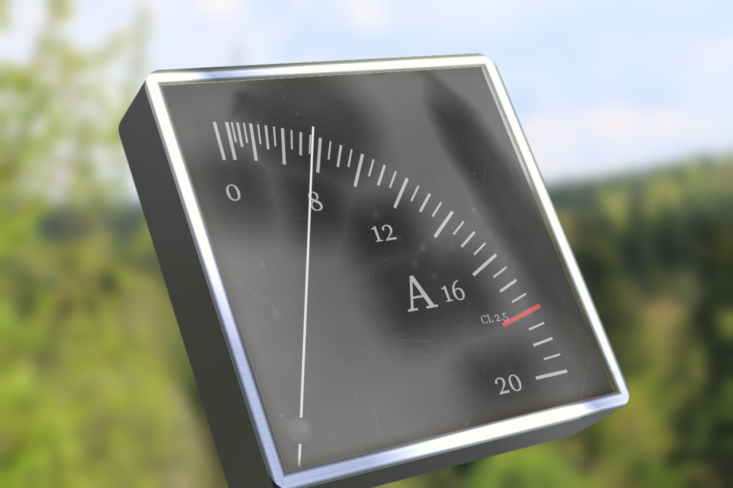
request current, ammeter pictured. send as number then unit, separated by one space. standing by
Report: 7.5 A
